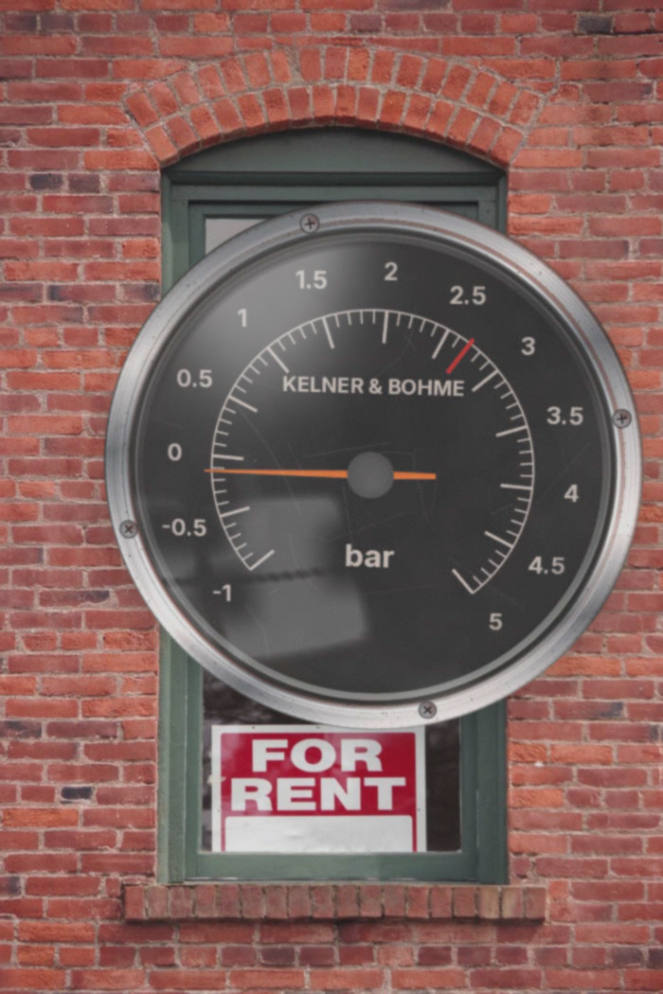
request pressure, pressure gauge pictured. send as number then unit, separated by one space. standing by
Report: -0.1 bar
